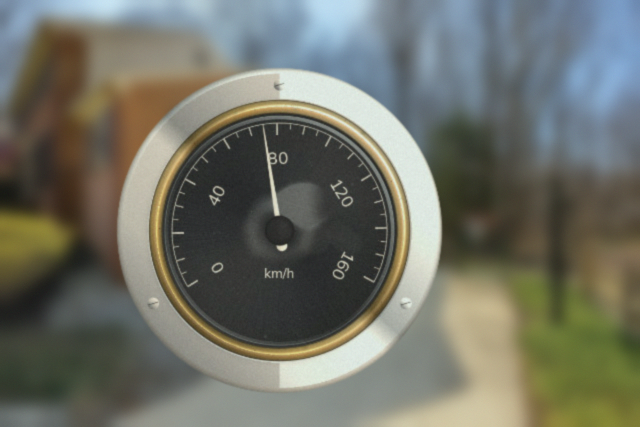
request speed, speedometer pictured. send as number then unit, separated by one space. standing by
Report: 75 km/h
